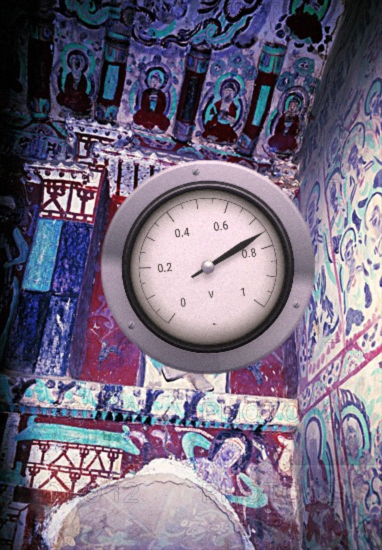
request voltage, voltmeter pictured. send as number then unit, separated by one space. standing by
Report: 0.75 V
